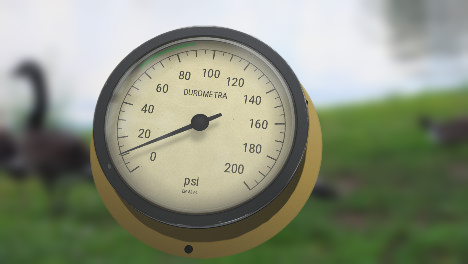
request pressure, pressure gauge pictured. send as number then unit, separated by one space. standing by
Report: 10 psi
